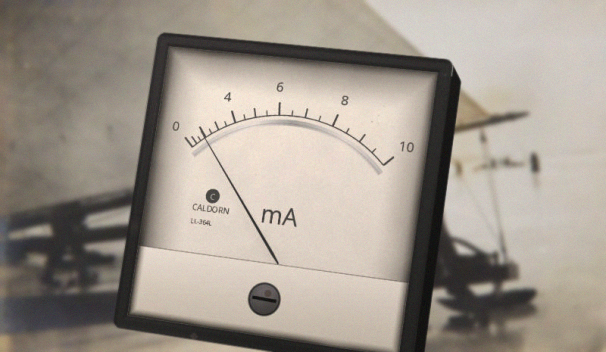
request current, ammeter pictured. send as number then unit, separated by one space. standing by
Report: 2 mA
